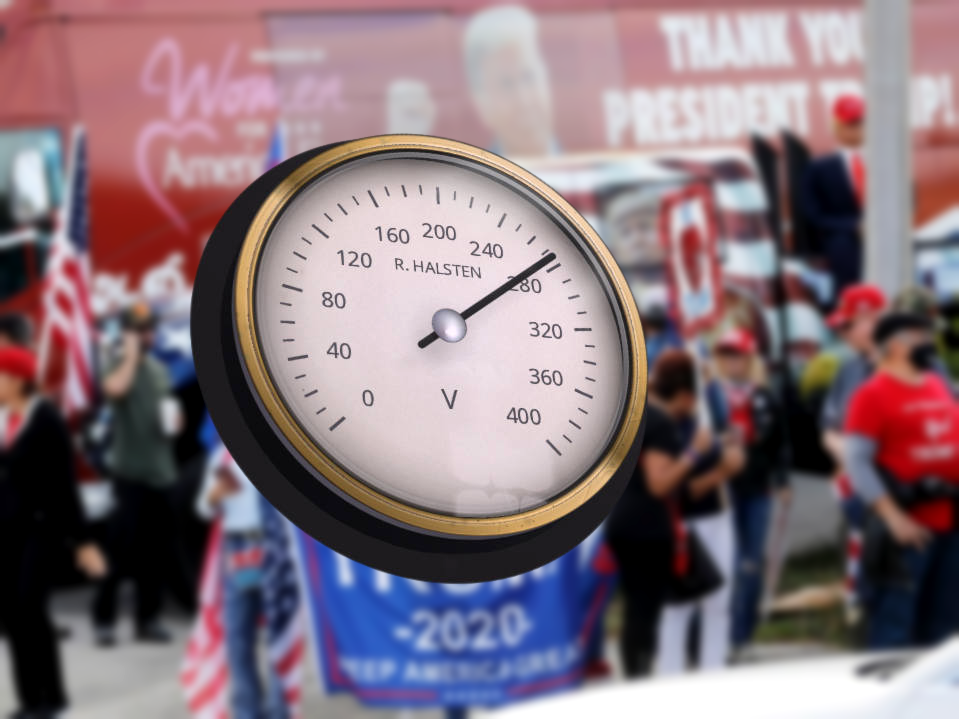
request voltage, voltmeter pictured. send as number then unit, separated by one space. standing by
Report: 275 V
